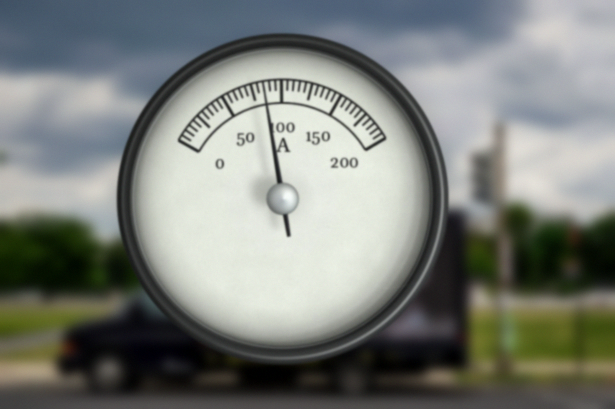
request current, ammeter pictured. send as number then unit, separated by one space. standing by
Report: 85 A
